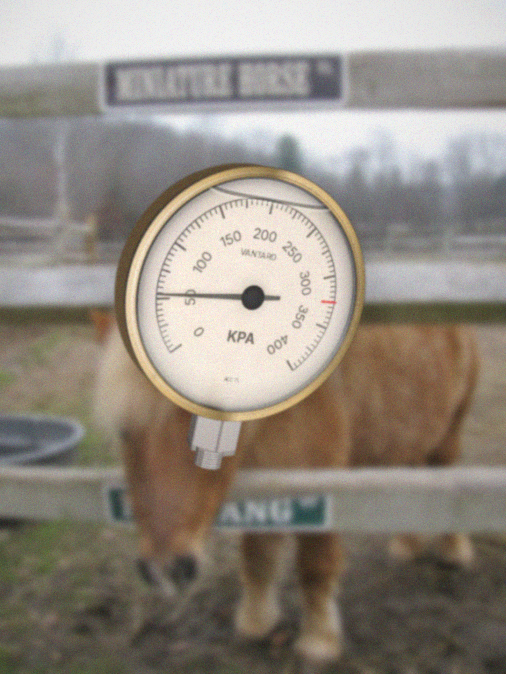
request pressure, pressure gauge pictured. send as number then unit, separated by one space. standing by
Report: 55 kPa
